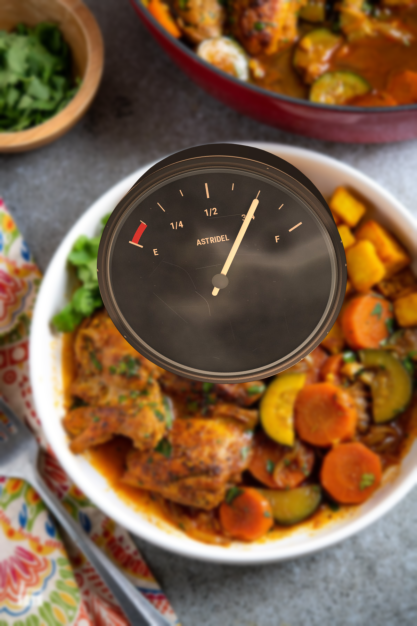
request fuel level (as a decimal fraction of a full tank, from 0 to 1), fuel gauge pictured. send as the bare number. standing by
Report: 0.75
